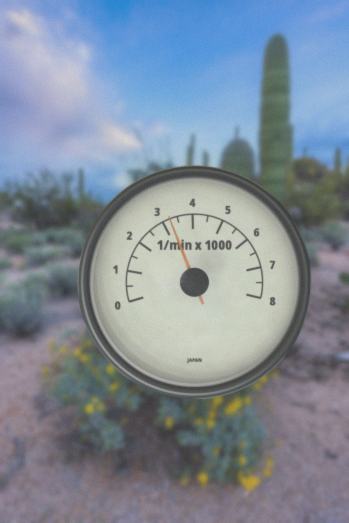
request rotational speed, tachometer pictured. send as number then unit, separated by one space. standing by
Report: 3250 rpm
